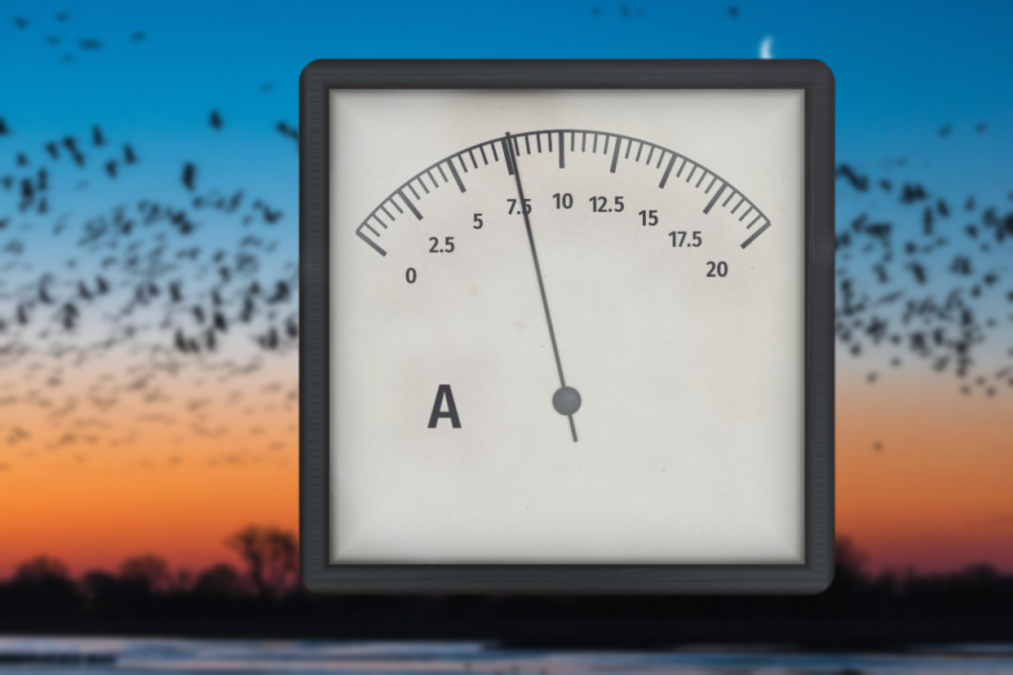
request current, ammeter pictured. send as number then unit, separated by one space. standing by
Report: 7.75 A
